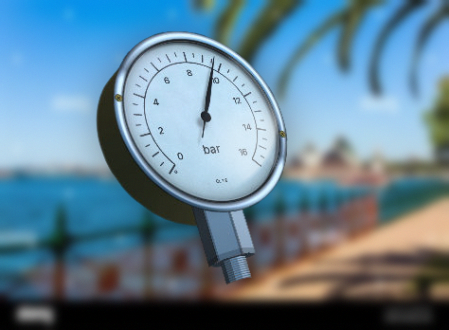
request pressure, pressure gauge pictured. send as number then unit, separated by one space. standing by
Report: 9.5 bar
